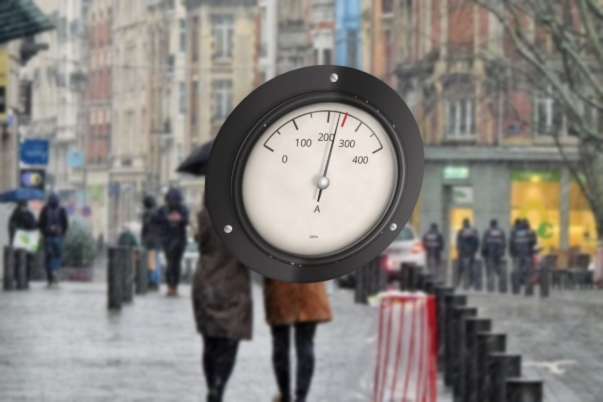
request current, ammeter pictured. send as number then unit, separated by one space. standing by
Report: 225 A
